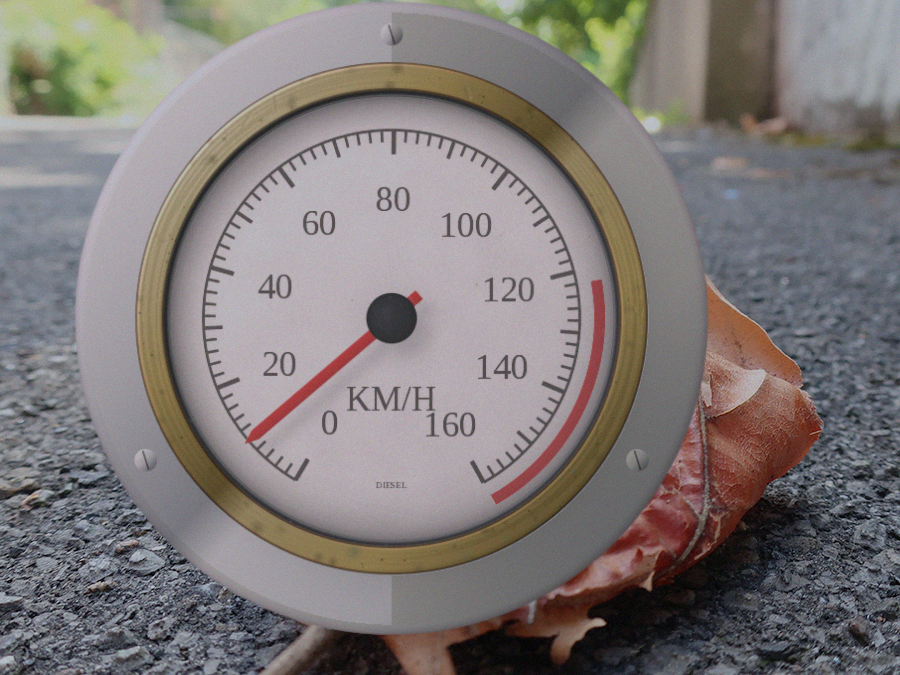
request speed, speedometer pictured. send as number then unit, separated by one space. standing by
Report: 10 km/h
